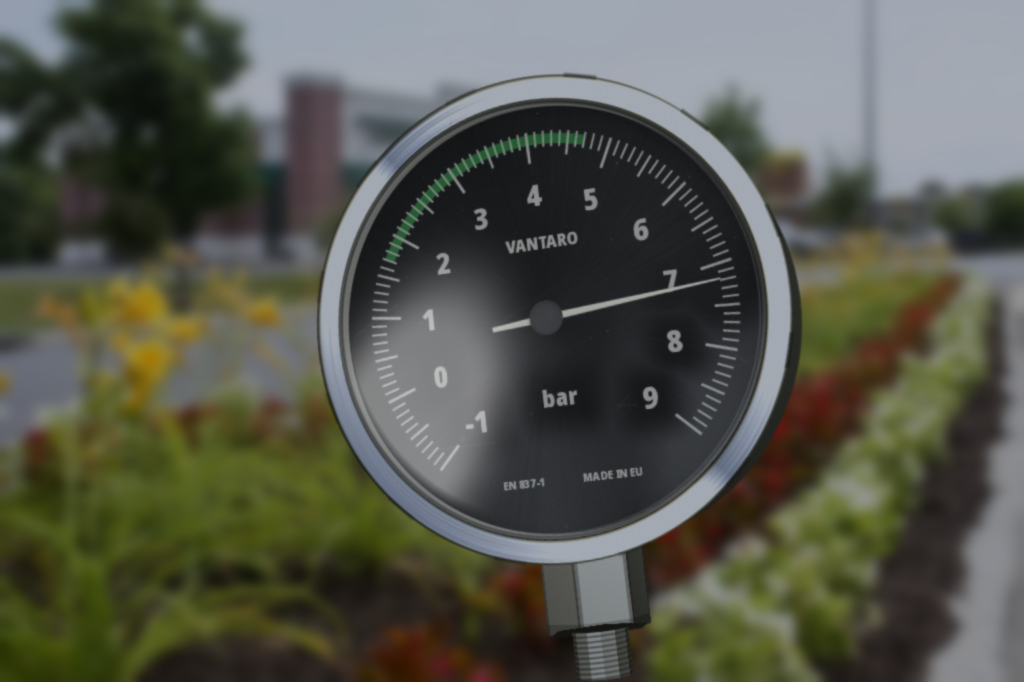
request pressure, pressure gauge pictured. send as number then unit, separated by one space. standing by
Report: 7.2 bar
